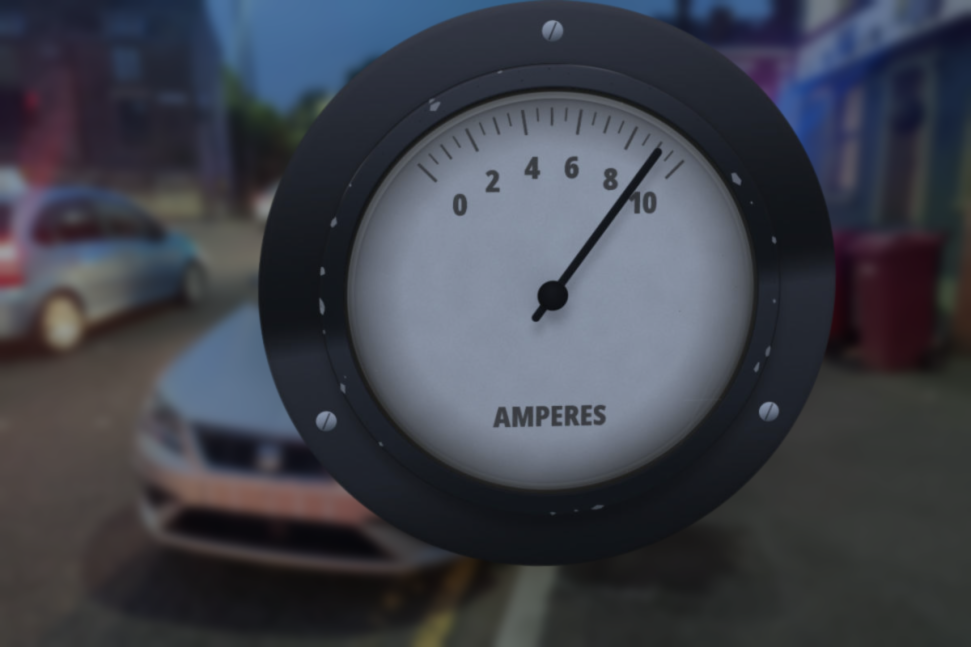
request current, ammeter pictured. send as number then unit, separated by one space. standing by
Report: 9 A
